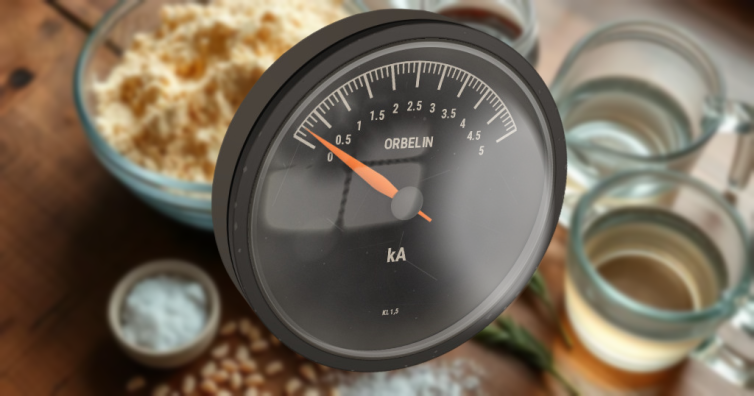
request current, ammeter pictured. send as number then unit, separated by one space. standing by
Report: 0.2 kA
